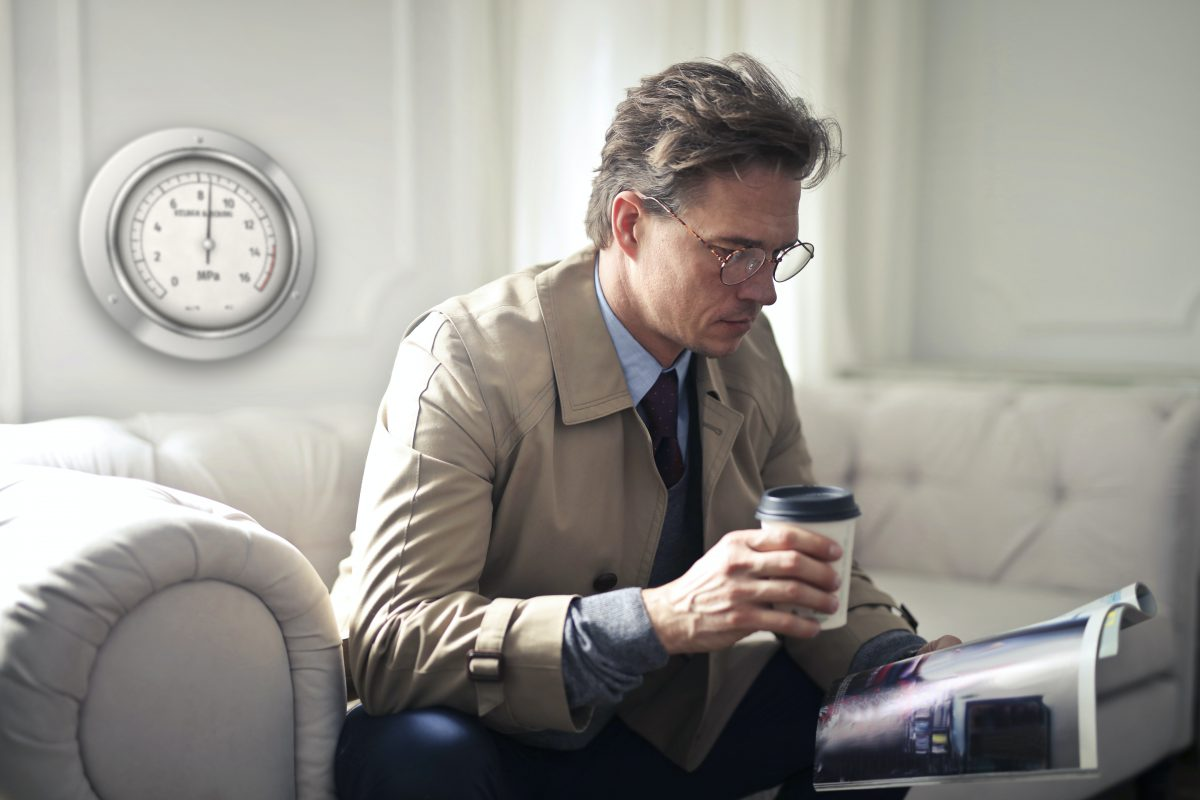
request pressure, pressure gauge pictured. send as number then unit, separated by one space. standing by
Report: 8.5 MPa
